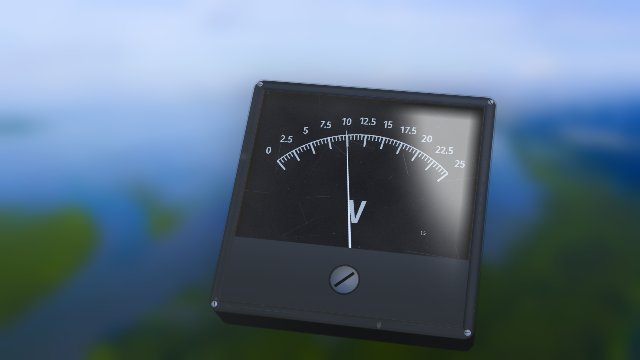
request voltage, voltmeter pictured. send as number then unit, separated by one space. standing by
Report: 10 V
